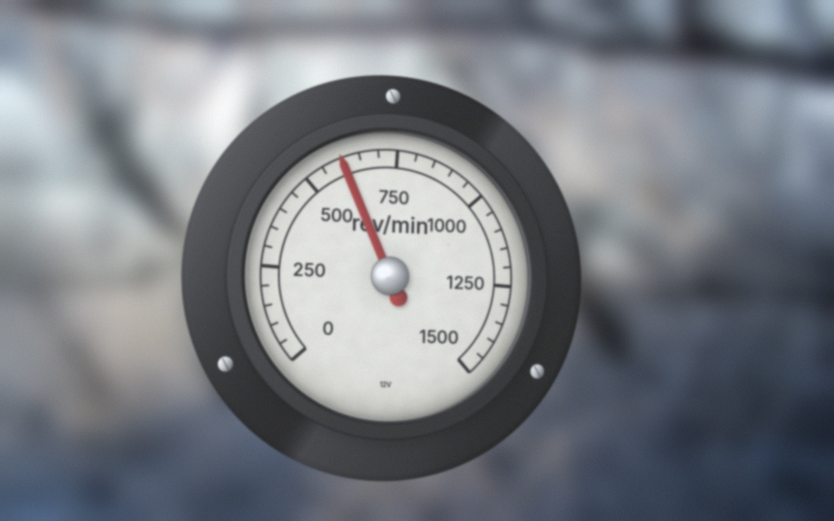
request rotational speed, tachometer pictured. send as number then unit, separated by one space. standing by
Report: 600 rpm
